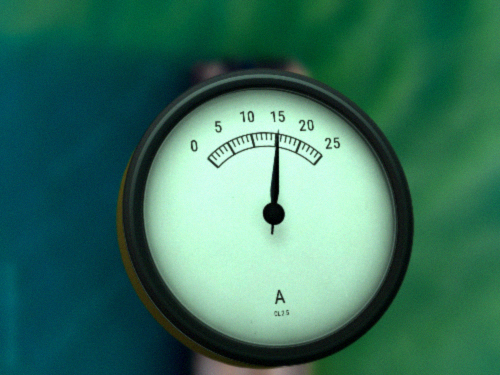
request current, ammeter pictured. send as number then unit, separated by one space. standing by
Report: 15 A
